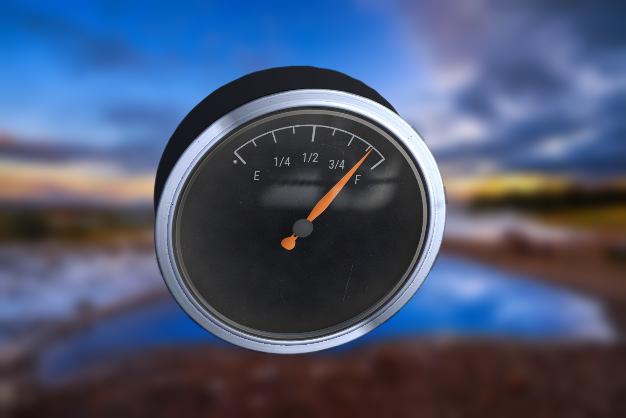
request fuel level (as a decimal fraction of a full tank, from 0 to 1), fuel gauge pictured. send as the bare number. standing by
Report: 0.875
